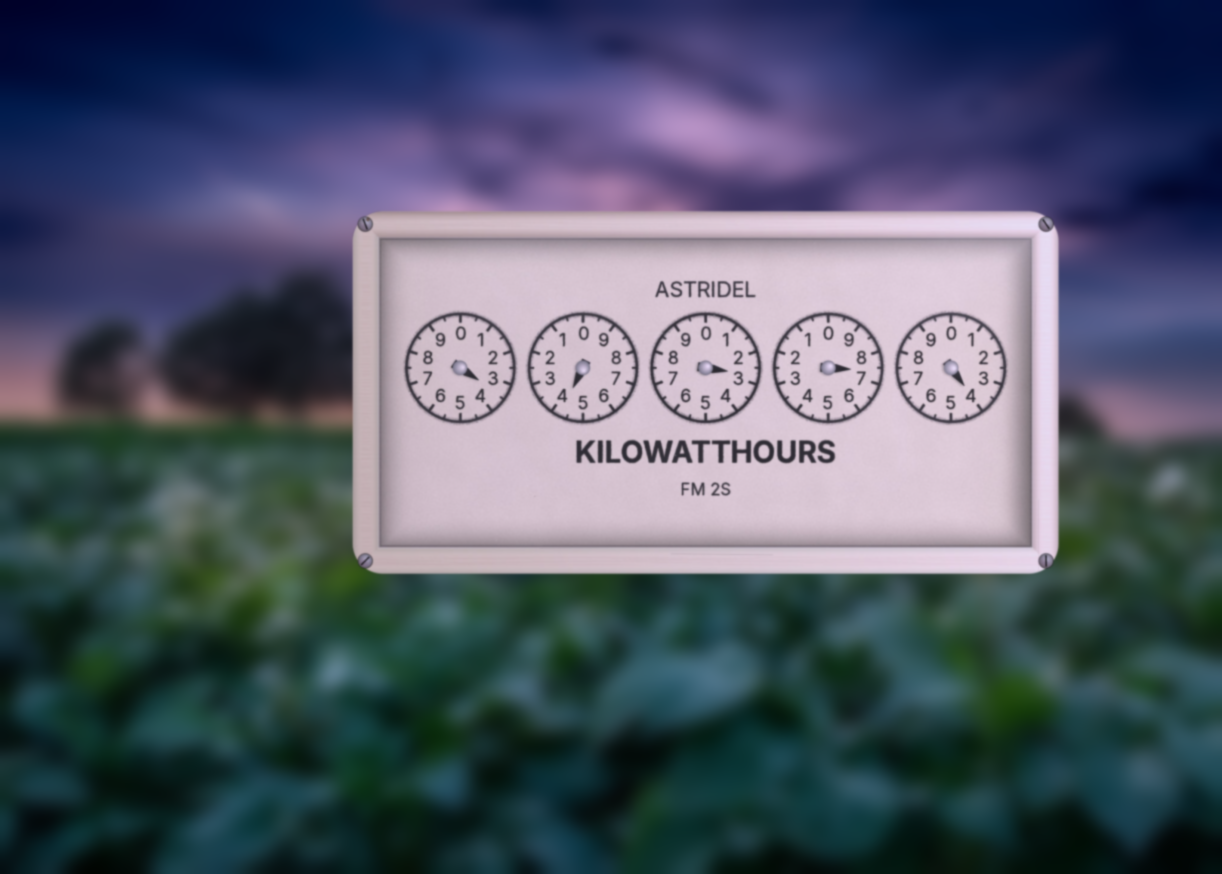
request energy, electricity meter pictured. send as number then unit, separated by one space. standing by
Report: 34274 kWh
